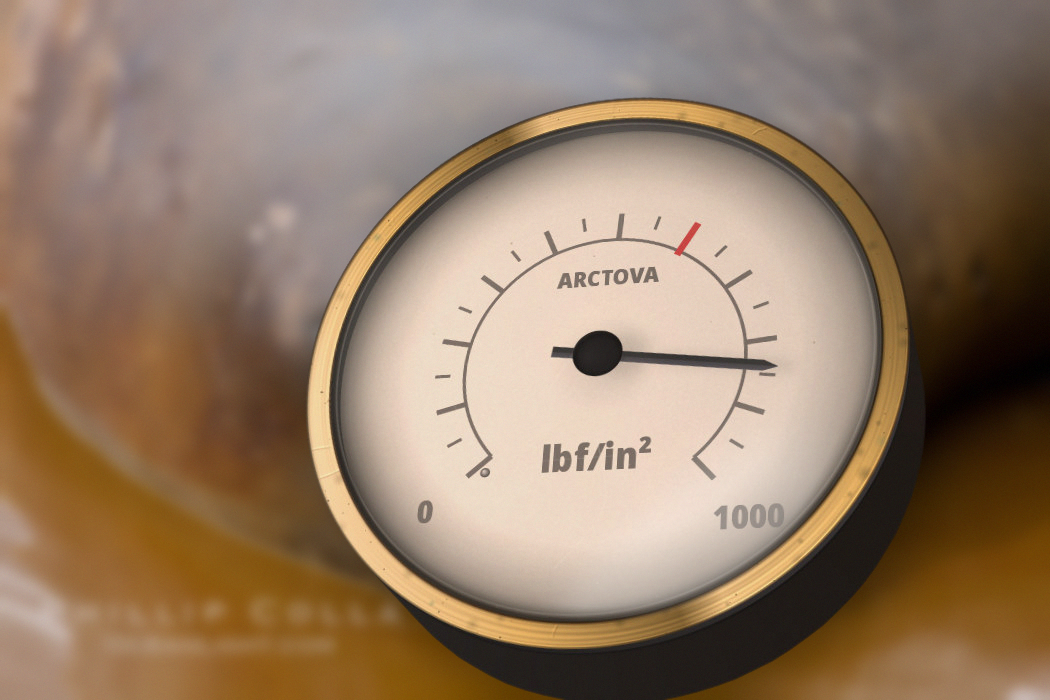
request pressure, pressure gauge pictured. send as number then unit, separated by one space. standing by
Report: 850 psi
